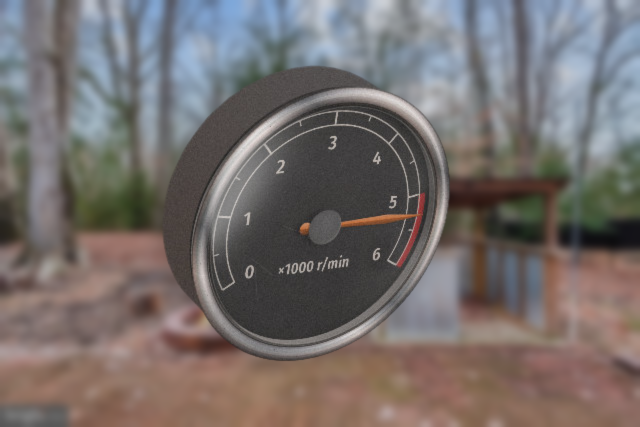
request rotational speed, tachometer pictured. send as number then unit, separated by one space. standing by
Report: 5250 rpm
